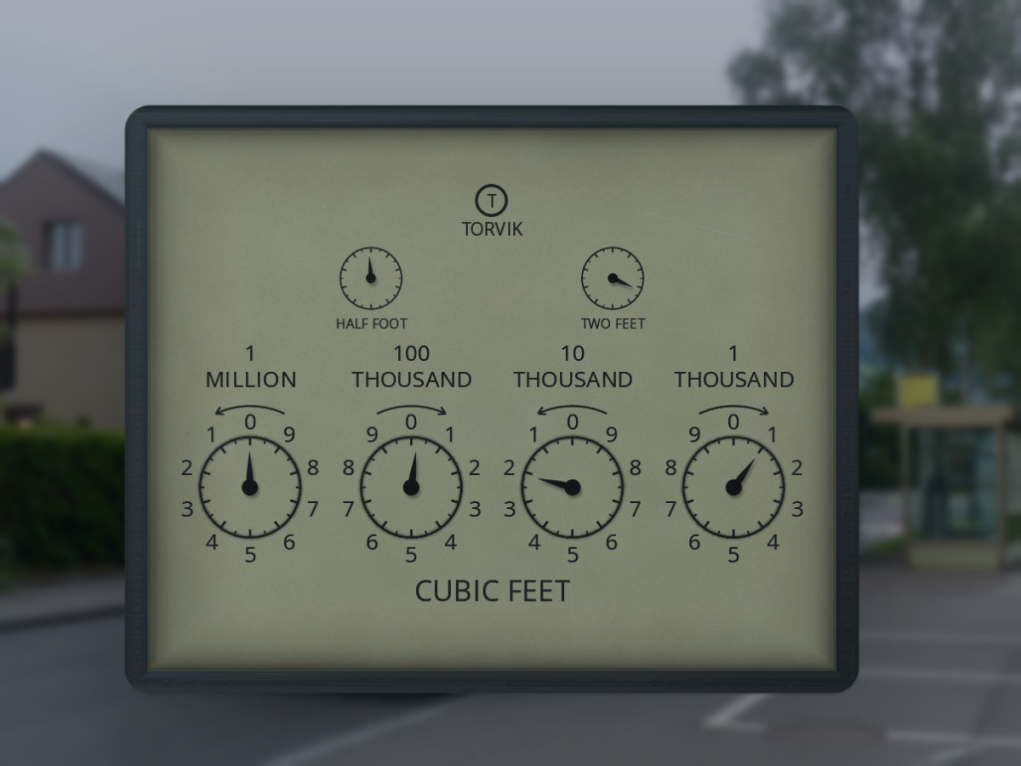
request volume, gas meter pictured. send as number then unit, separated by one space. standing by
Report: 2100 ft³
